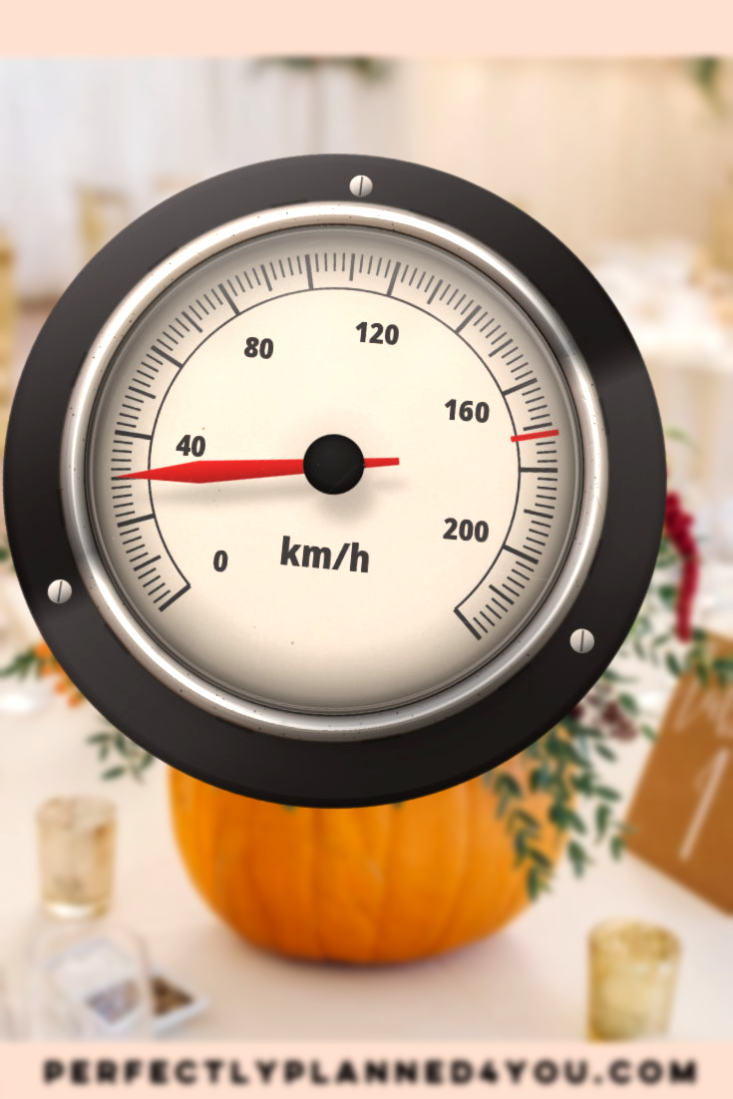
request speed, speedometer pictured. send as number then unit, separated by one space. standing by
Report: 30 km/h
